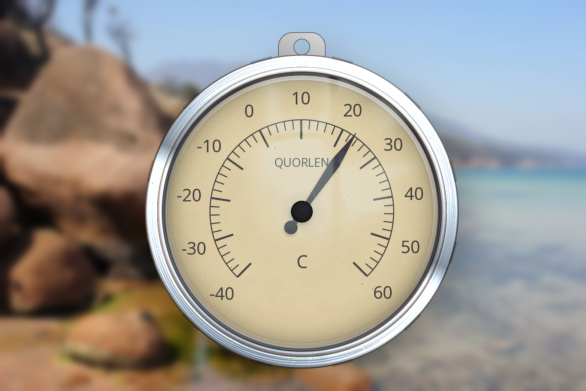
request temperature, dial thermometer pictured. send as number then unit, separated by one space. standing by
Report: 23 °C
